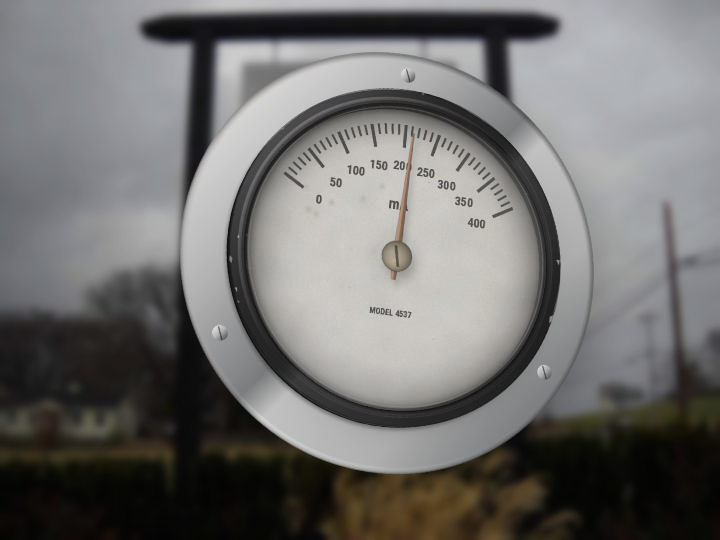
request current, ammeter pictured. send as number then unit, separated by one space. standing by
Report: 210 mA
